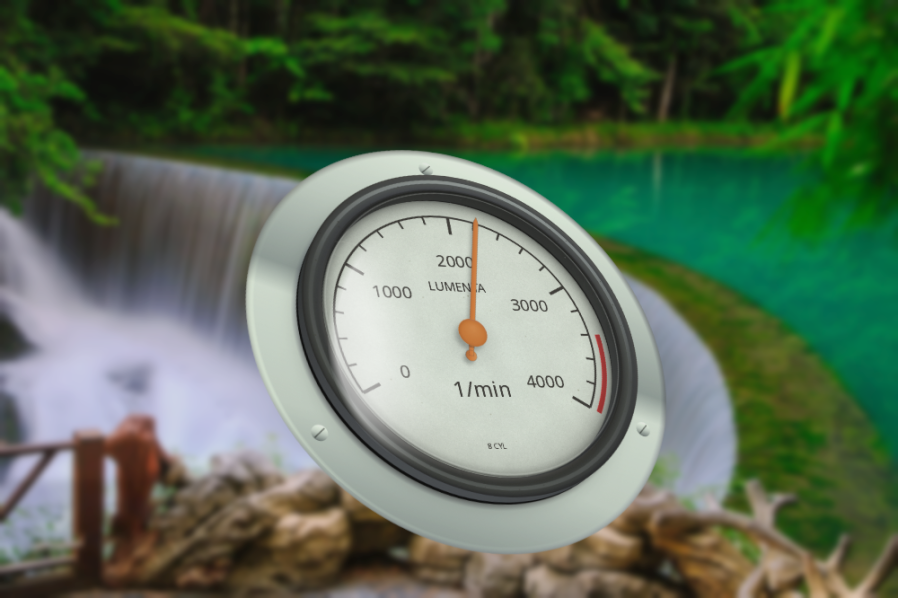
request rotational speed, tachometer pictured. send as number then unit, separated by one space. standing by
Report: 2200 rpm
